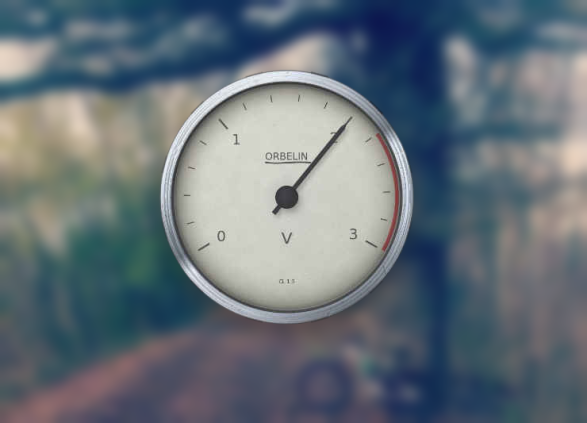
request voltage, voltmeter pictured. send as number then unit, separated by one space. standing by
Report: 2 V
